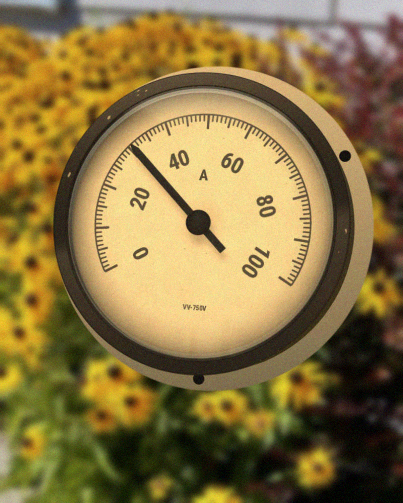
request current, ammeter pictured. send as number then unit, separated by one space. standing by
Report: 31 A
